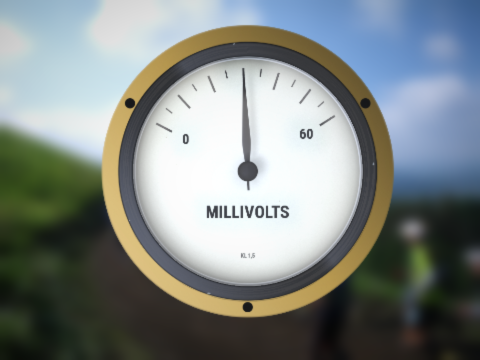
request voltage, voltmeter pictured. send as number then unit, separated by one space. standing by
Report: 30 mV
